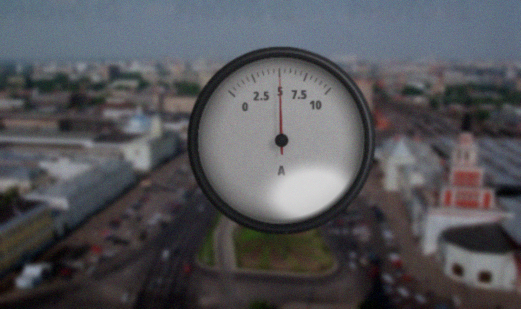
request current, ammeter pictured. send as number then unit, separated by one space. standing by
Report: 5 A
